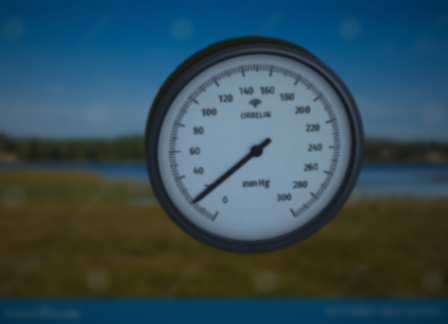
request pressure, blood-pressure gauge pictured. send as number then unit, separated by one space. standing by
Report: 20 mmHg
